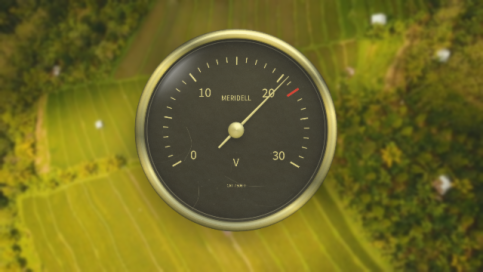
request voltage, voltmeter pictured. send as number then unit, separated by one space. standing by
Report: 20.5 V
